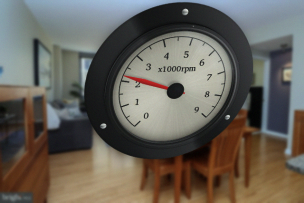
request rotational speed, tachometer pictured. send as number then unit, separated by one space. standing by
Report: 2250 rpm
